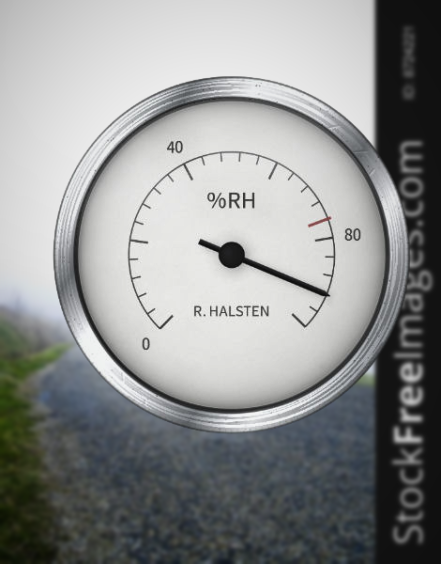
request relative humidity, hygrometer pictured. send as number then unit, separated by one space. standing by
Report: 92 %
